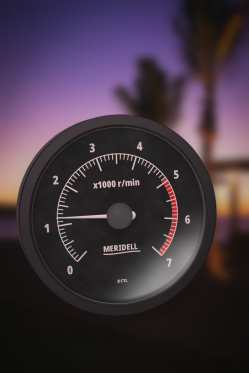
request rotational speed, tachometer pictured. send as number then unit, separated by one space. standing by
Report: 1200 rpm
